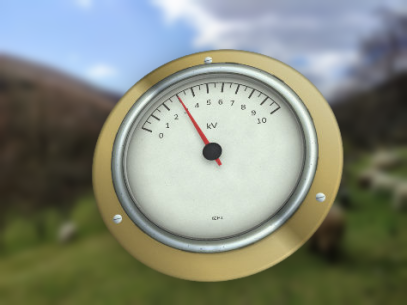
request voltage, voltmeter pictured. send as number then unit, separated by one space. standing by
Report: 3 kV
